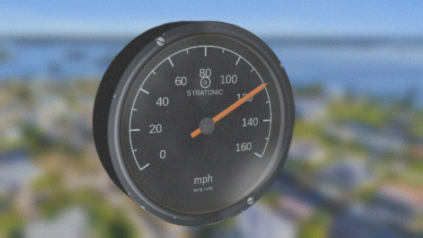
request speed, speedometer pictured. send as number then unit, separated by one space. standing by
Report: 120 mph
